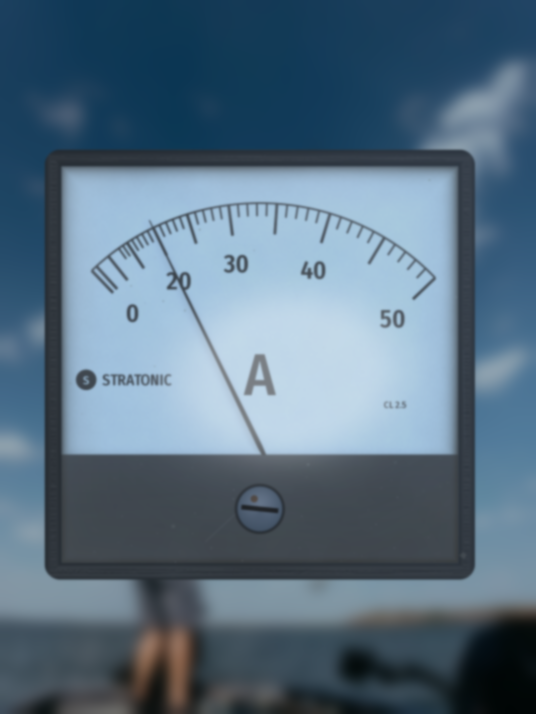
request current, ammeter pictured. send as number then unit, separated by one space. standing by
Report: 20 A
